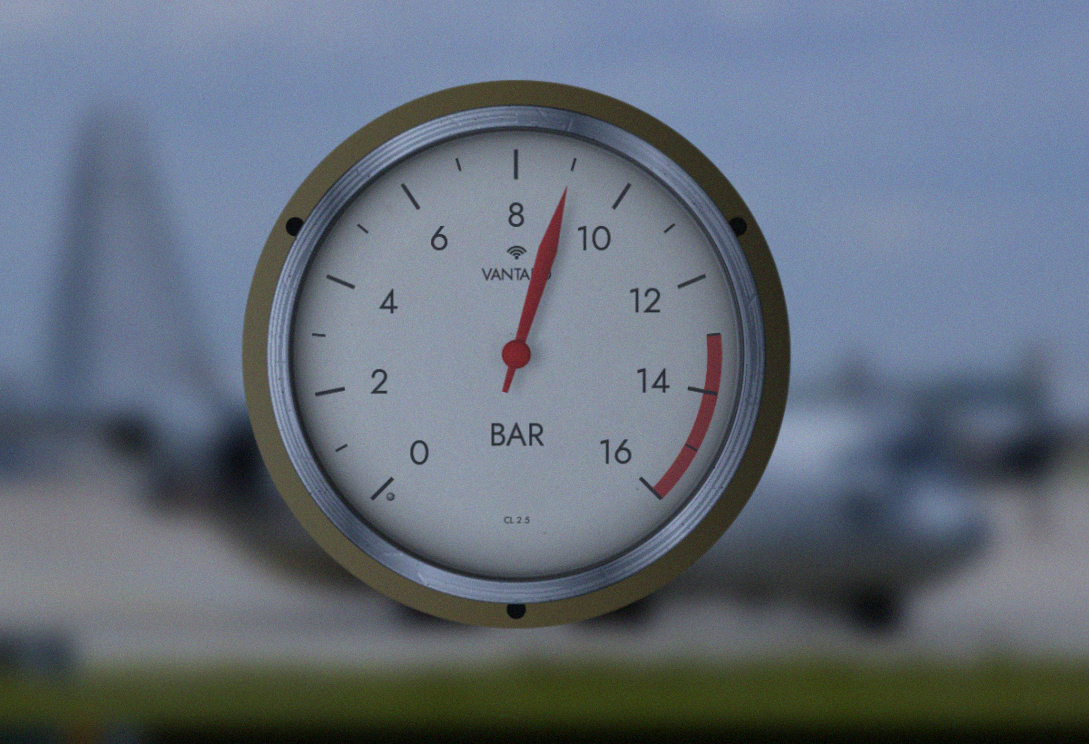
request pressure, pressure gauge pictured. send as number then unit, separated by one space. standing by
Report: 9 bar
